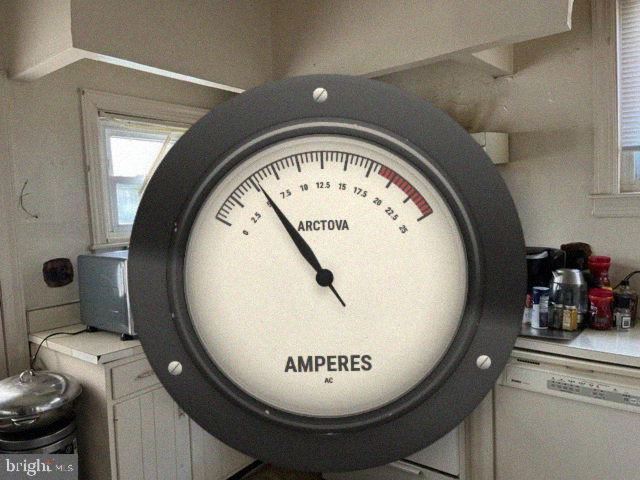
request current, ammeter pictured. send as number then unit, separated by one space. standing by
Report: 5.5 A
